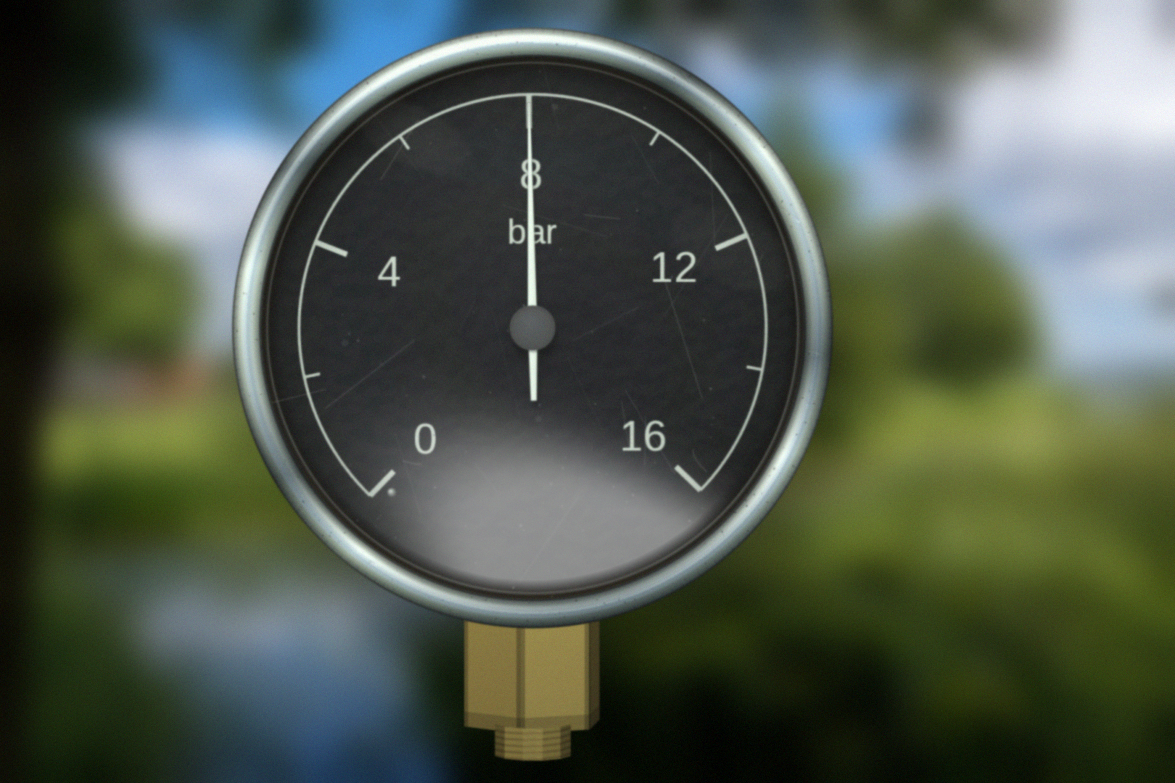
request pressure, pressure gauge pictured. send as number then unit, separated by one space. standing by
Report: 8 bar
